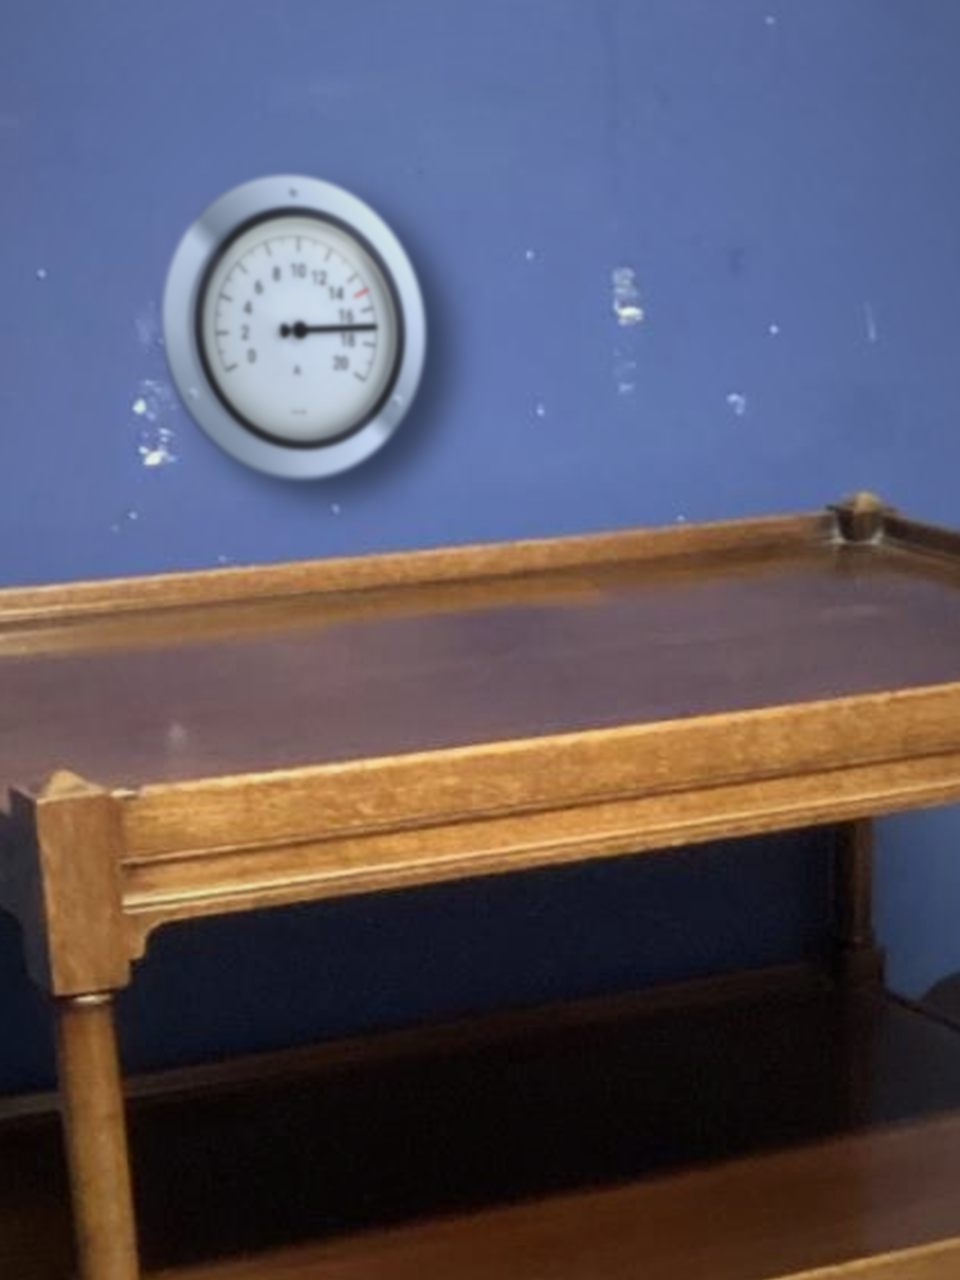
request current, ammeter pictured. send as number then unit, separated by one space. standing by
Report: 17 A
